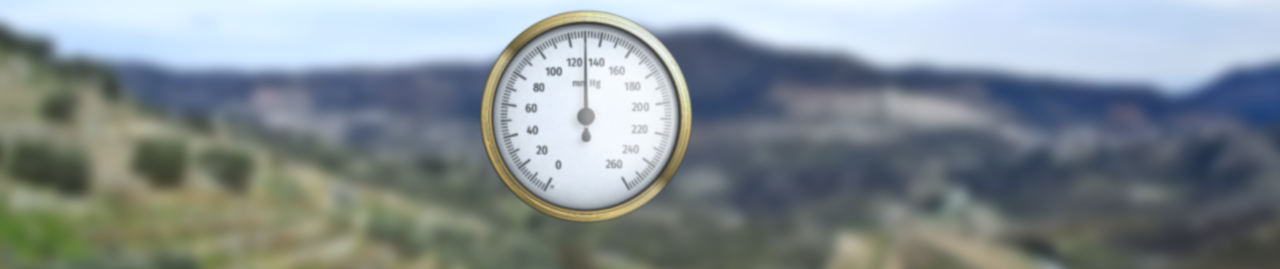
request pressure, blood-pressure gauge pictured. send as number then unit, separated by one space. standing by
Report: 130 mmHg
